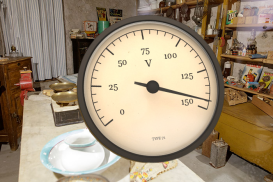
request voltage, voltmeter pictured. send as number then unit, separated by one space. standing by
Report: 145 V
